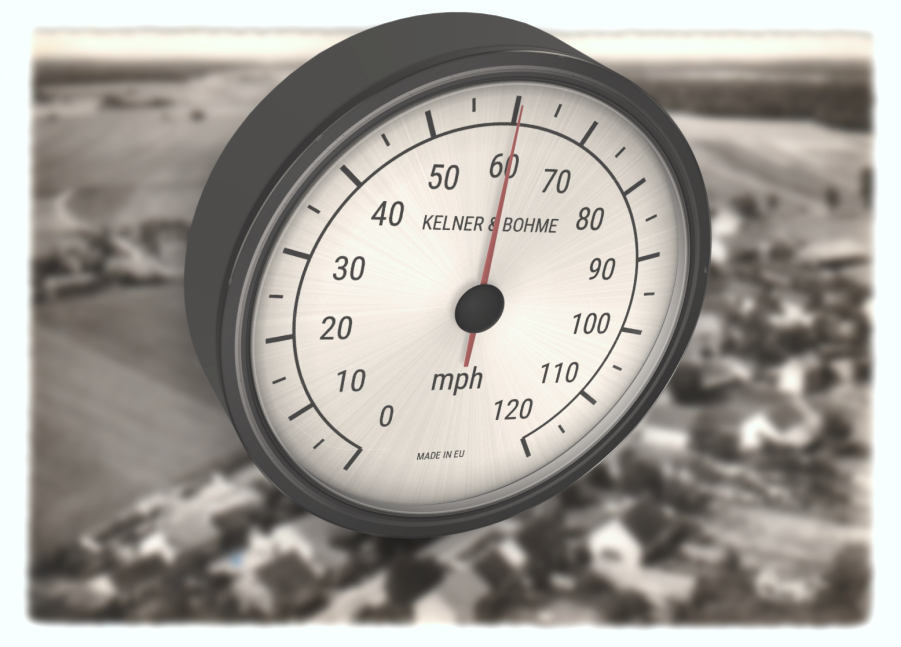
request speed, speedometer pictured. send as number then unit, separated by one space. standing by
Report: 60 mph
